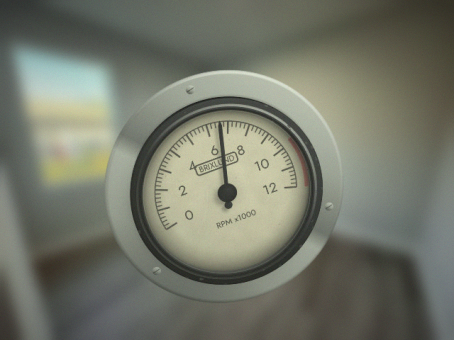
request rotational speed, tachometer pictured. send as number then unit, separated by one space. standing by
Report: 6600 rpm
